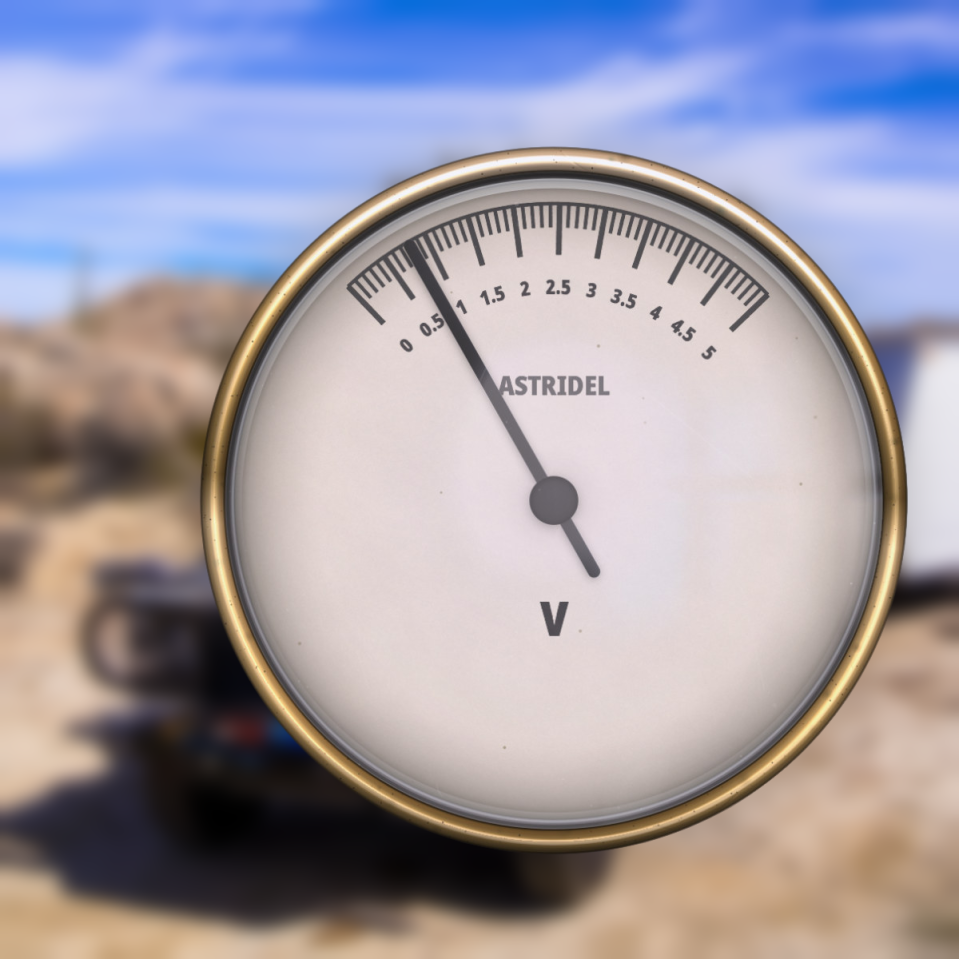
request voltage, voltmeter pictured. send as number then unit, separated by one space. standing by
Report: 0.8 V
